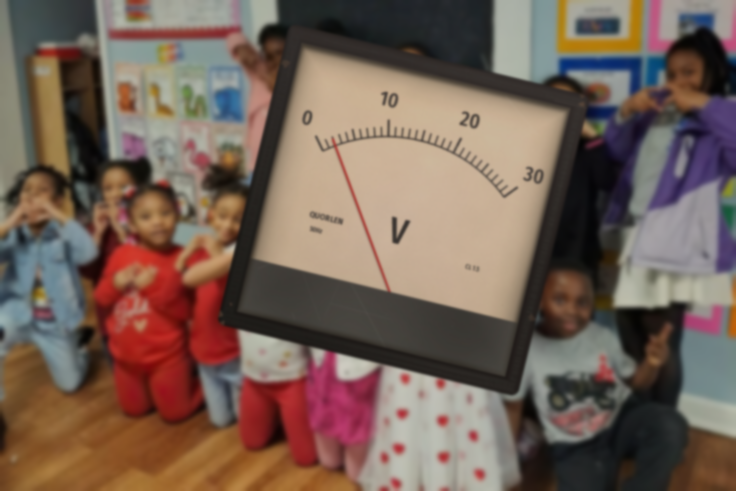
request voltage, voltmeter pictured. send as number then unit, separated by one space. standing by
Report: 2 V
